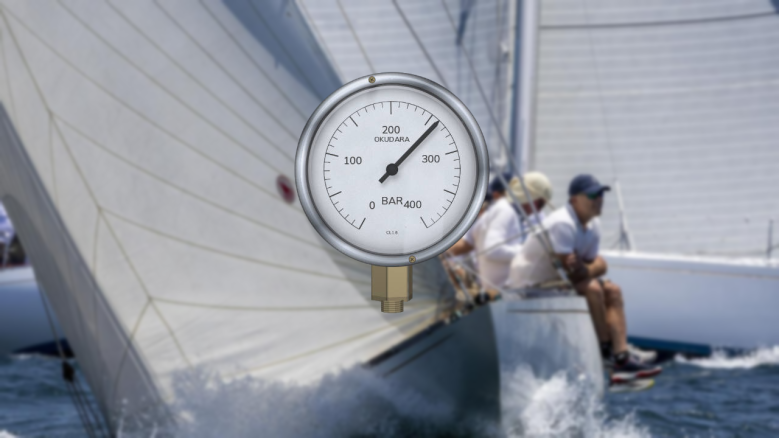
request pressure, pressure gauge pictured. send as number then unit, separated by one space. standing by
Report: 260 bar
